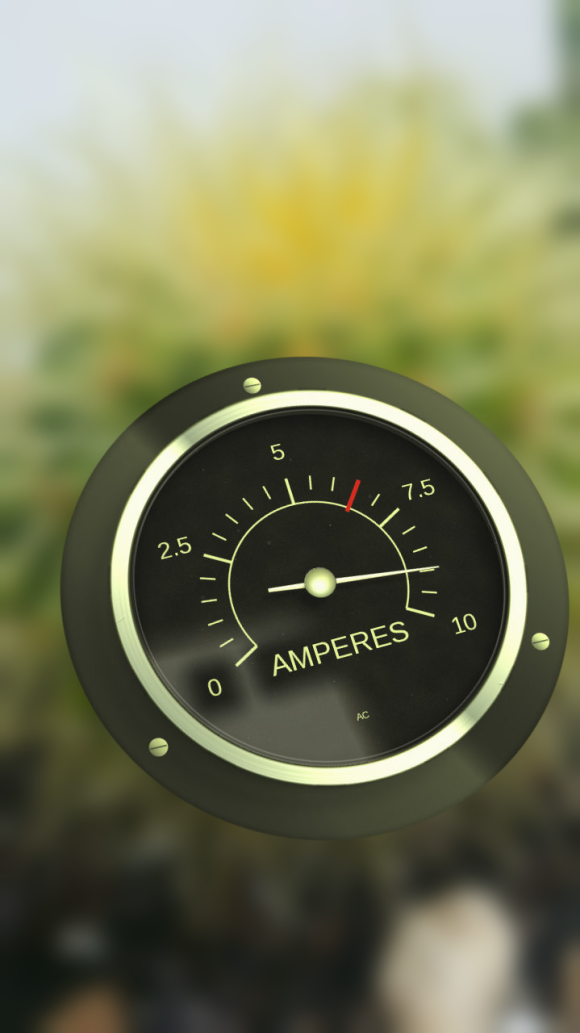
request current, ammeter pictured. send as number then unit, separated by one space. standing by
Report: 9 A
